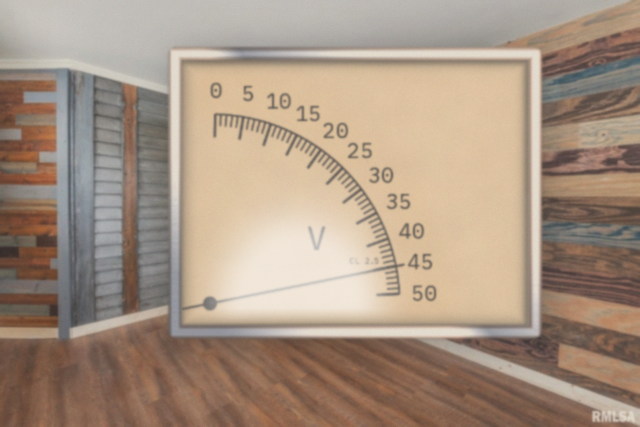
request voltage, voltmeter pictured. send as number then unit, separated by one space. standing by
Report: 45 V
